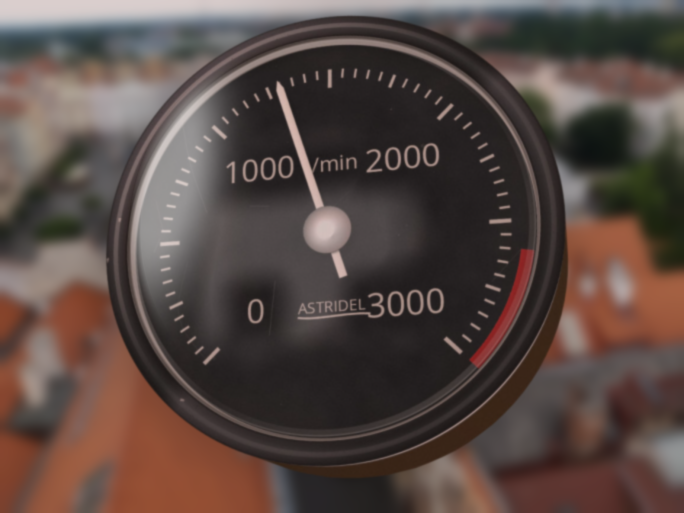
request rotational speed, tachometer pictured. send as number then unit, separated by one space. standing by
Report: 1300 rpm
